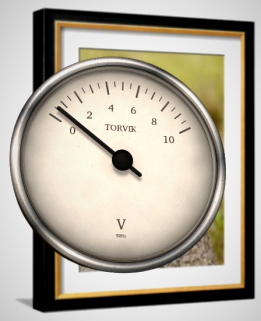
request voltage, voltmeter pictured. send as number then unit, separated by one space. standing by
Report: 0.5 V
